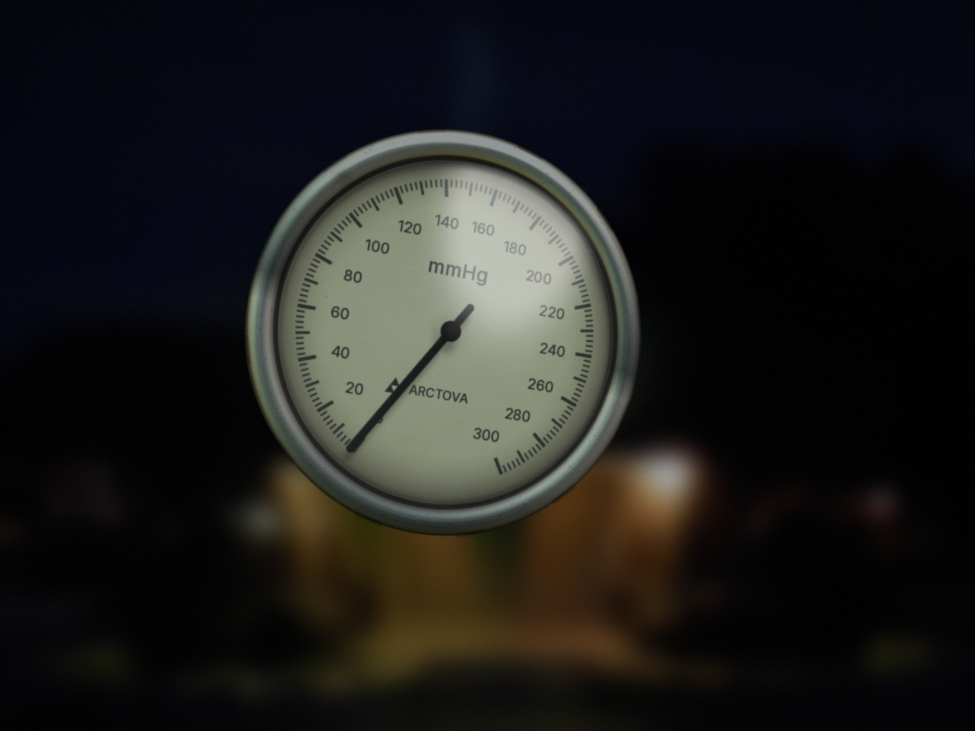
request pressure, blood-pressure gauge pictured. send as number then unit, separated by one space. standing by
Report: 2 mmHg
